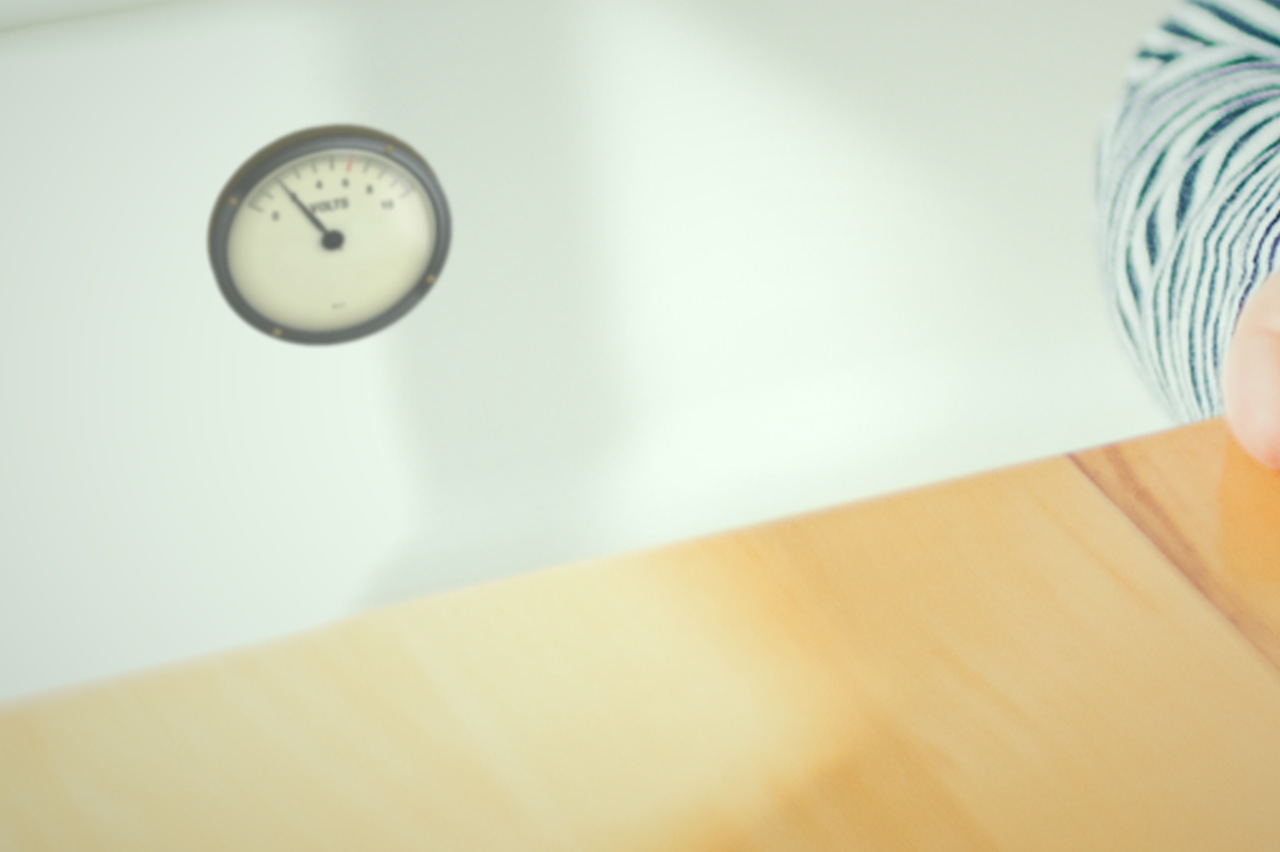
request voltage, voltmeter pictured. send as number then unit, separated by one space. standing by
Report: 2 V
